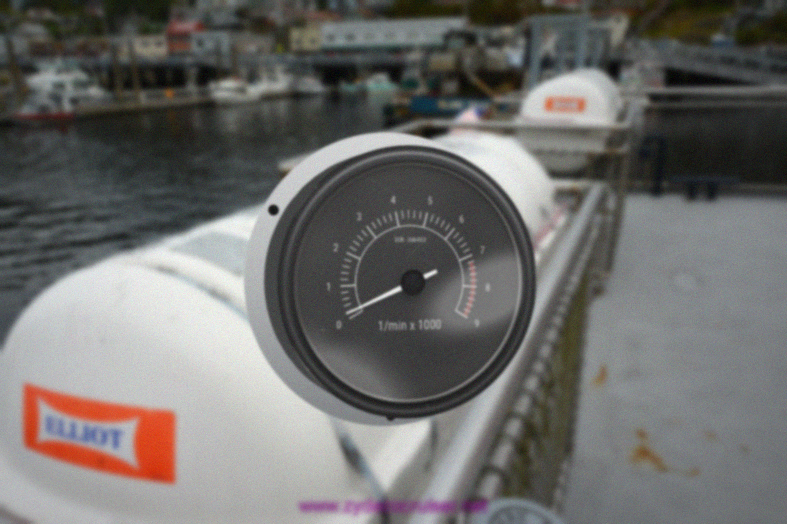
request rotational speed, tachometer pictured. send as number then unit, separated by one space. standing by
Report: 200 rpm
